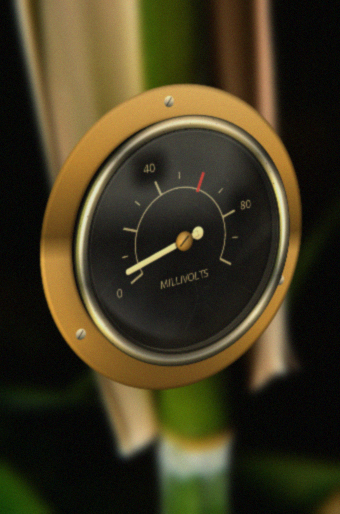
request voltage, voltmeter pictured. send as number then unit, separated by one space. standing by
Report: 5 mV
